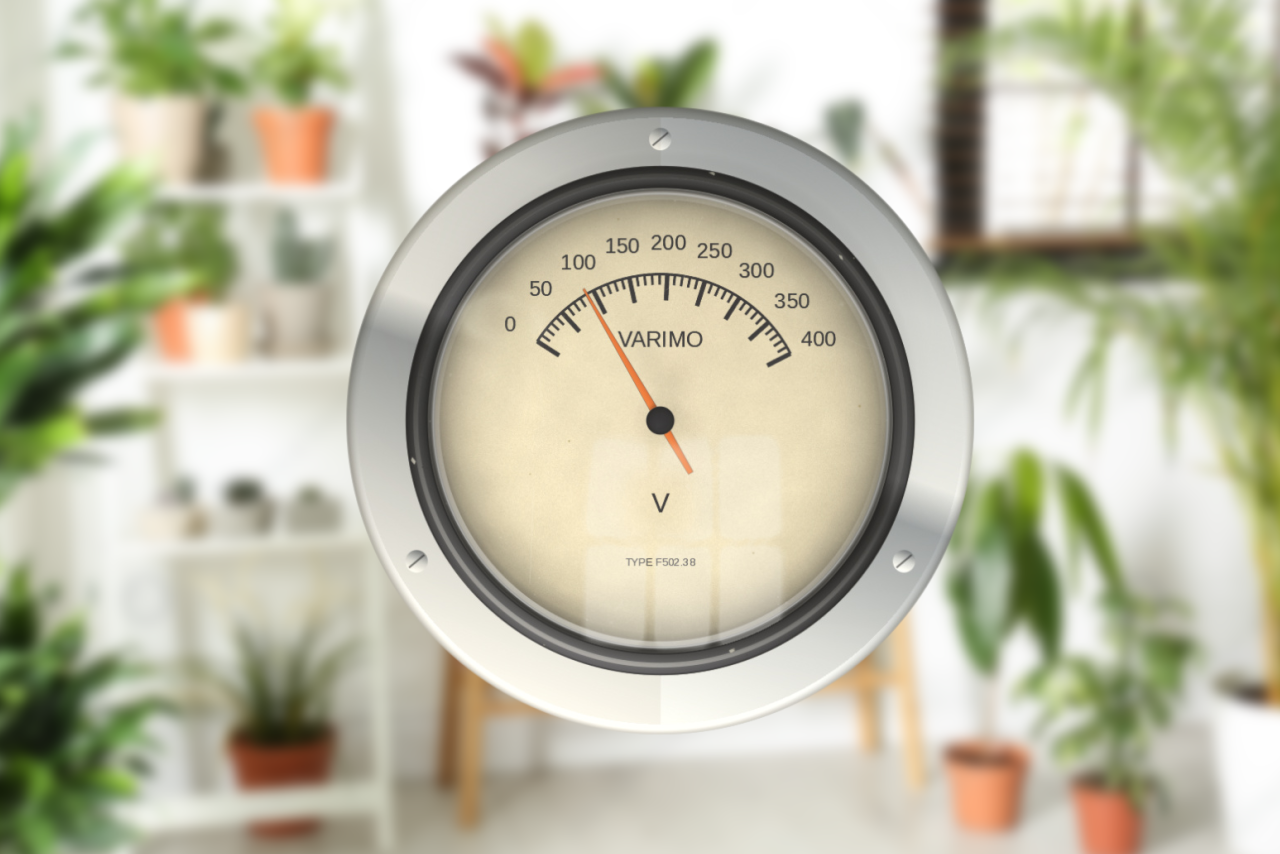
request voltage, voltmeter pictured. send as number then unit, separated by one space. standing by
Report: 90 V
